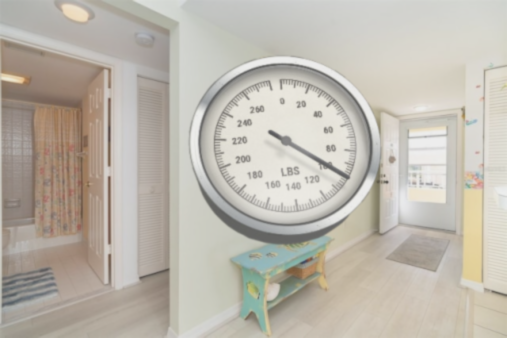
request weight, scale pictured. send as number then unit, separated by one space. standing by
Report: 100 lb
